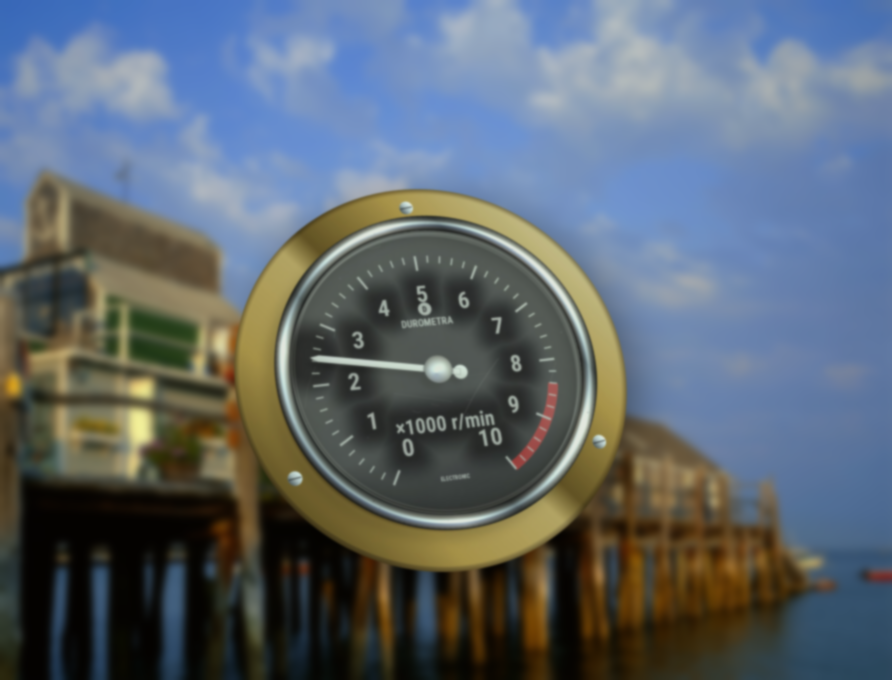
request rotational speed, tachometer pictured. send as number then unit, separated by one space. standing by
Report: 2400 rpm
